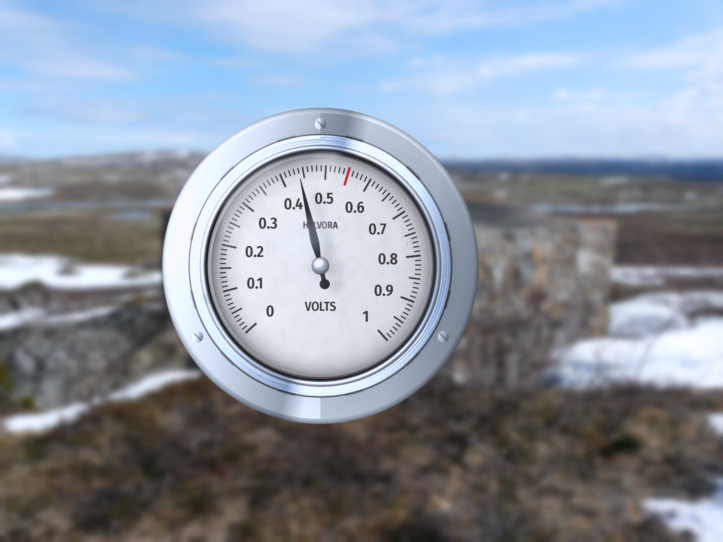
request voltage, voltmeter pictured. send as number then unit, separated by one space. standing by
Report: 0.44 V
